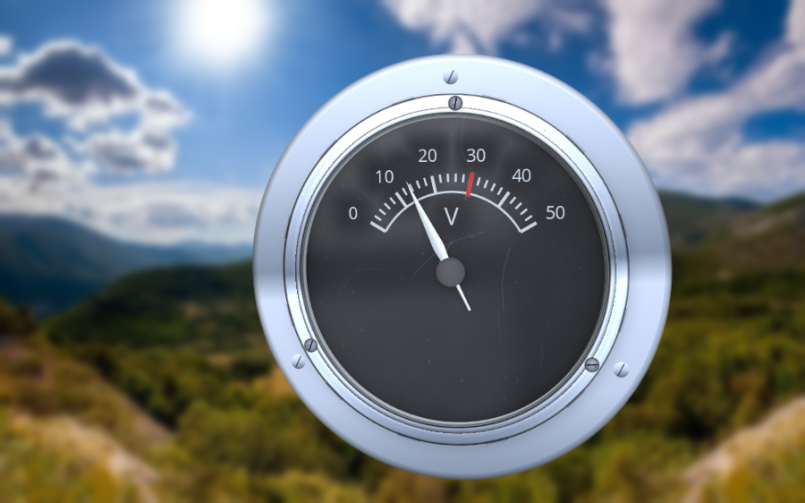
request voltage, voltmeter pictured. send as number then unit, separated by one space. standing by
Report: 14 V
